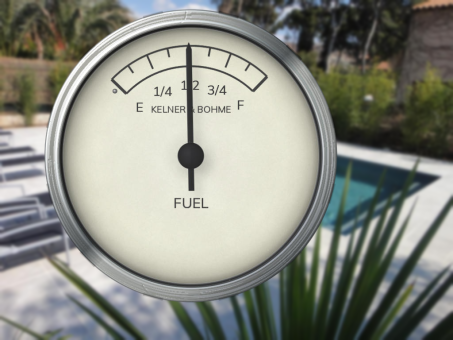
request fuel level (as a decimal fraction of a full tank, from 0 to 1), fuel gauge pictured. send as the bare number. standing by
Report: 0.5
